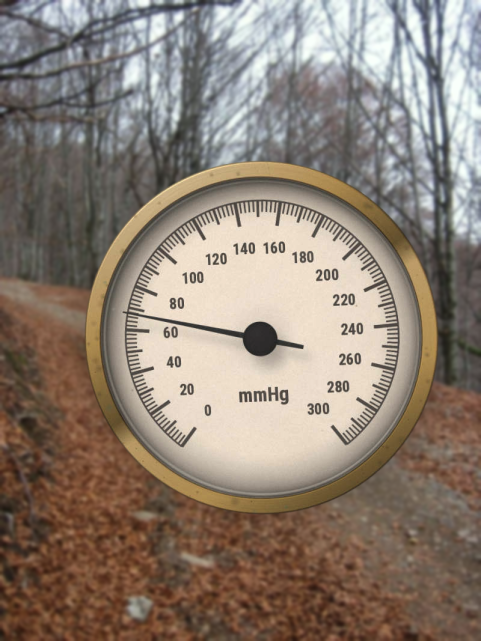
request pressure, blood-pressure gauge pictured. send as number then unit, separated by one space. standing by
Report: 68 mmHg
